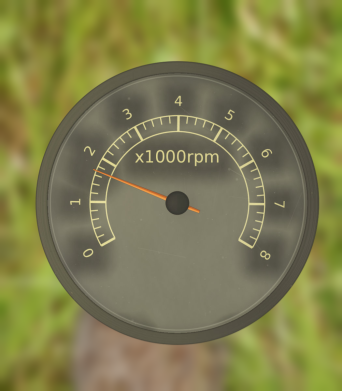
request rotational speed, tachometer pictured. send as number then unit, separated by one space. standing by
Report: 1700 rpm
